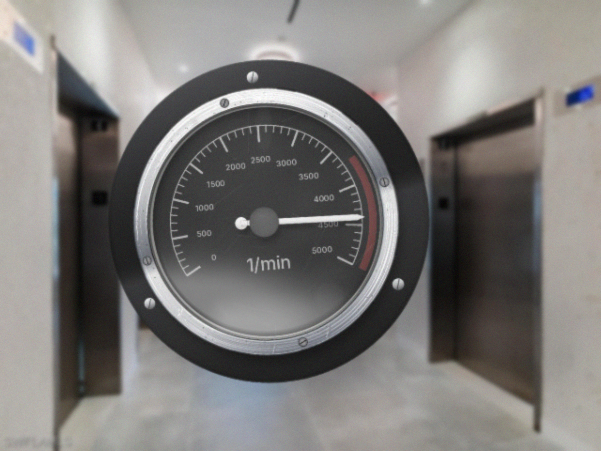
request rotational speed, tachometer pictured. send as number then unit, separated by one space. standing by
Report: 4400 rpm
